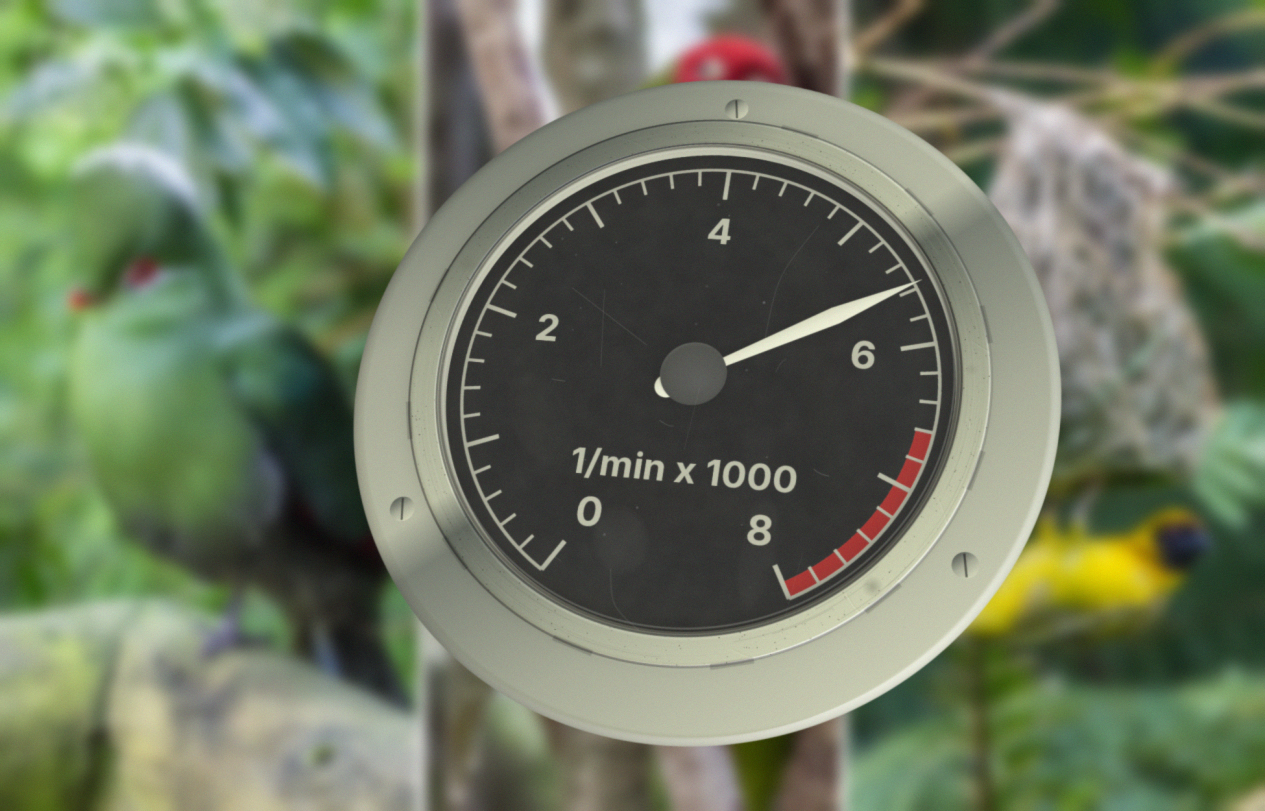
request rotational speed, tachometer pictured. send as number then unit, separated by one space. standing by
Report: 5600 rpm
